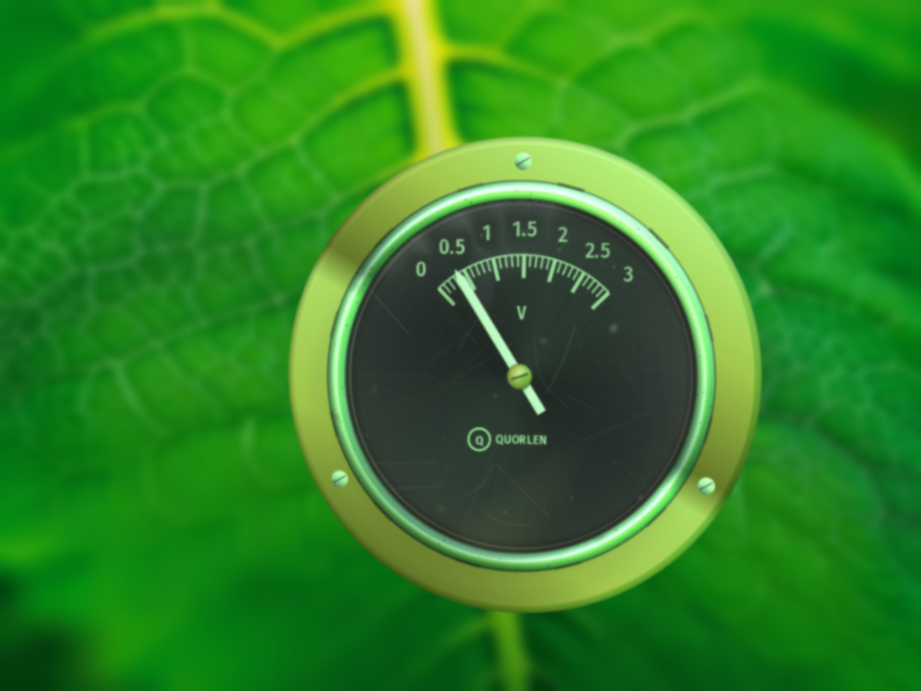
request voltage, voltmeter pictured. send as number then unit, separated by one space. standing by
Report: 0.4 V
